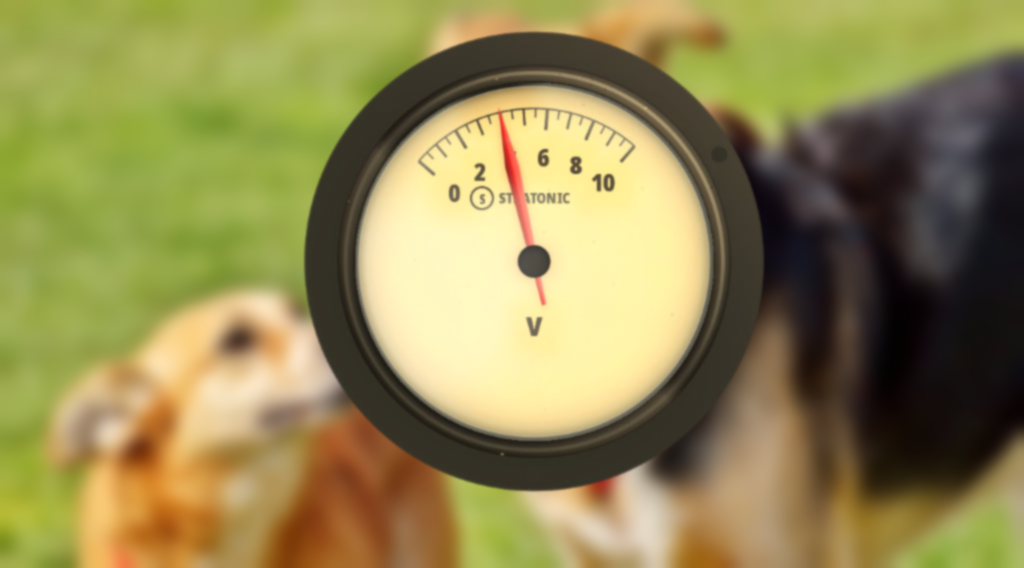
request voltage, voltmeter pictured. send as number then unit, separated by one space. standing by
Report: 4 V
